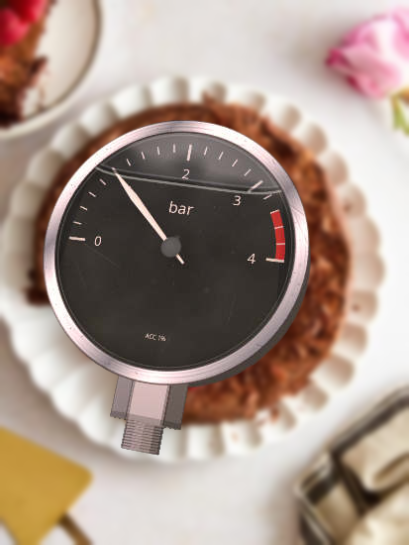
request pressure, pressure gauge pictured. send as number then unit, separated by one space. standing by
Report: 1 bar
